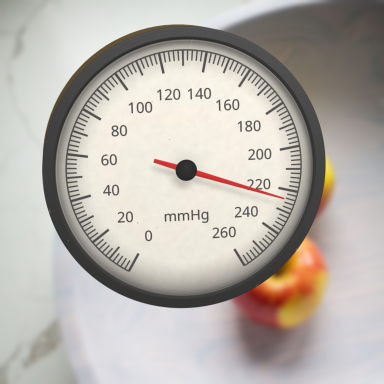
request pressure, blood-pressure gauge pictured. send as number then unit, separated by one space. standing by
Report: 224 mmHg
